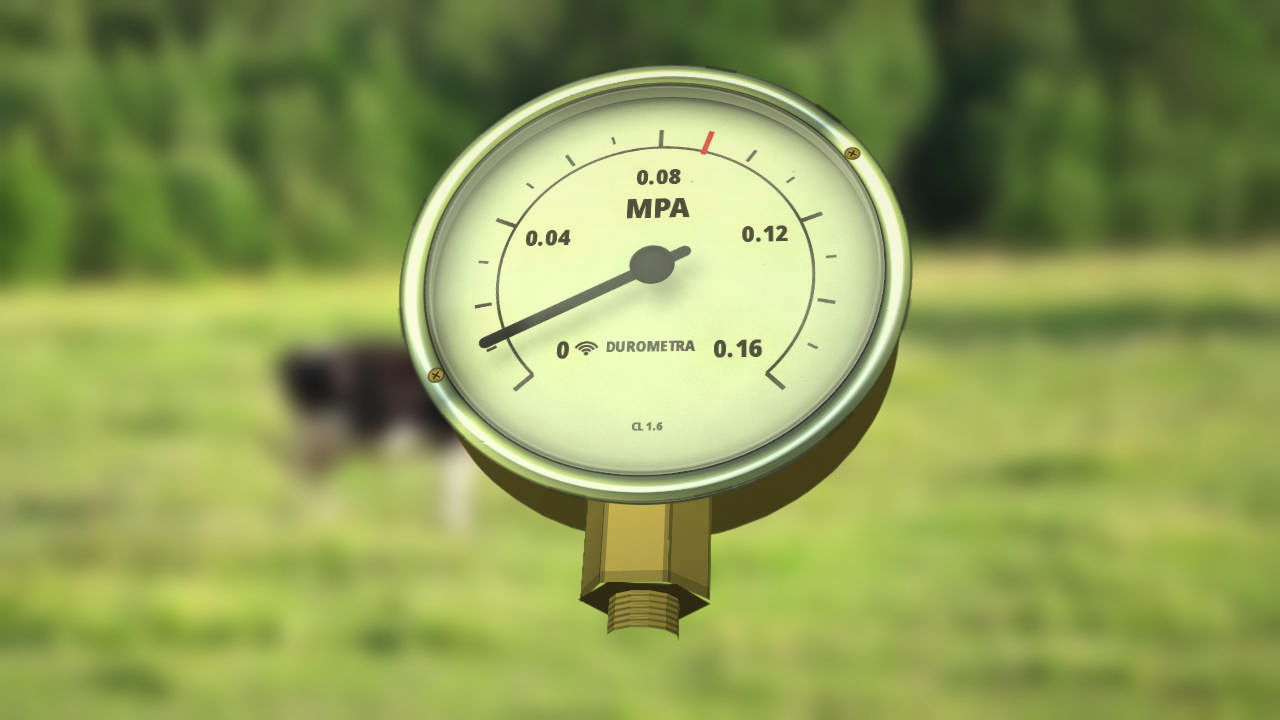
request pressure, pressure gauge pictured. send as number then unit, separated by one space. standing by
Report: 0.01 MPa
